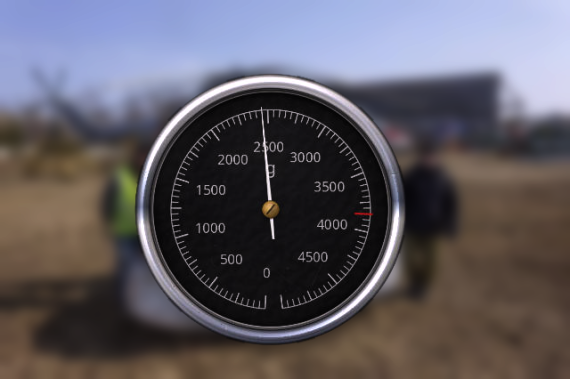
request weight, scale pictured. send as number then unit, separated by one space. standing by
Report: 2450 g
